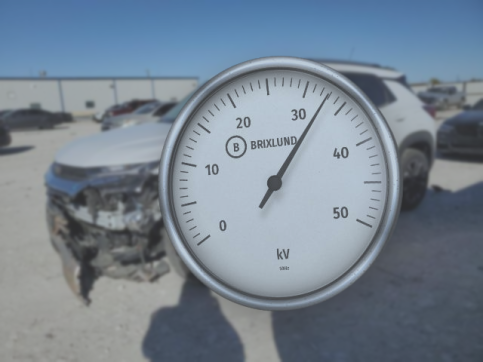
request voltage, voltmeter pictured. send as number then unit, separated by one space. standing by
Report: 33 kV
